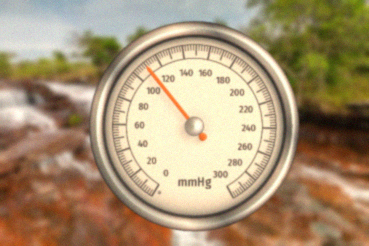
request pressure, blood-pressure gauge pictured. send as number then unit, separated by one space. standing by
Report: 110 mmHg
